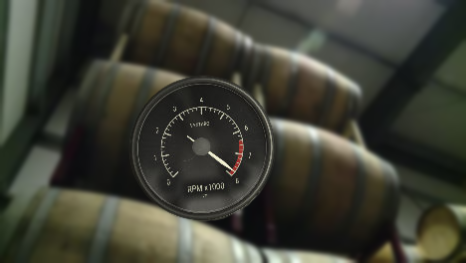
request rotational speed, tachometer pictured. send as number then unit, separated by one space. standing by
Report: 7800 rpm
